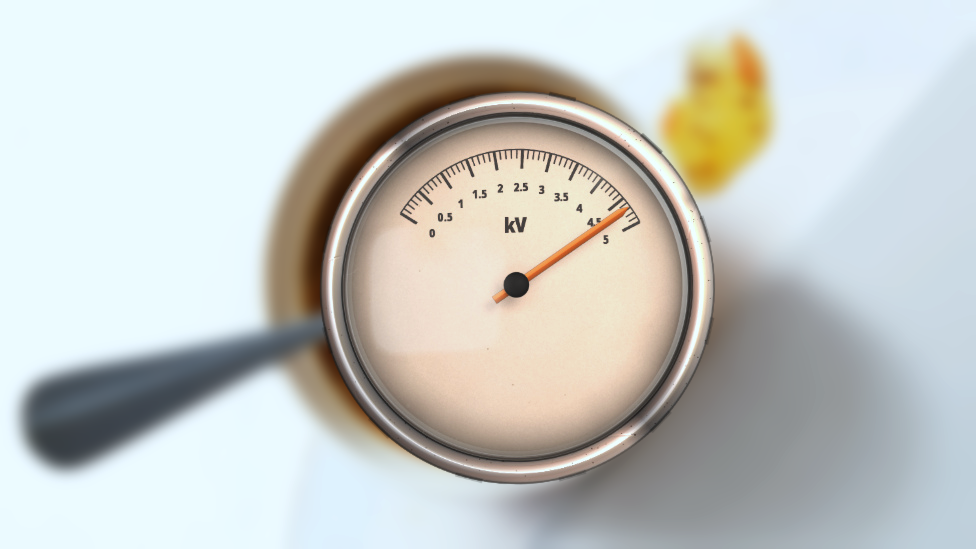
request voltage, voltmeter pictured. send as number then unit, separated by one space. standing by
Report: 4.7 kV
